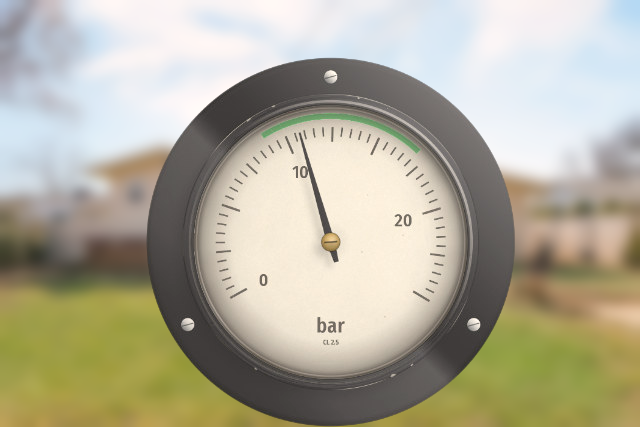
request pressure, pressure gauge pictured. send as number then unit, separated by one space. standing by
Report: 10.75 bar
